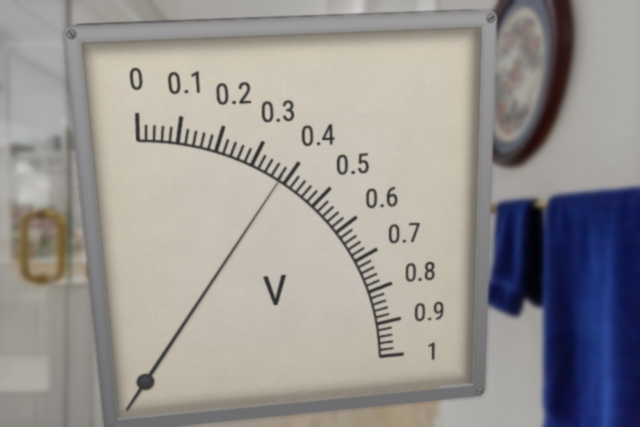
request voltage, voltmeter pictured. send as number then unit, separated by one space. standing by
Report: 0.38 V
